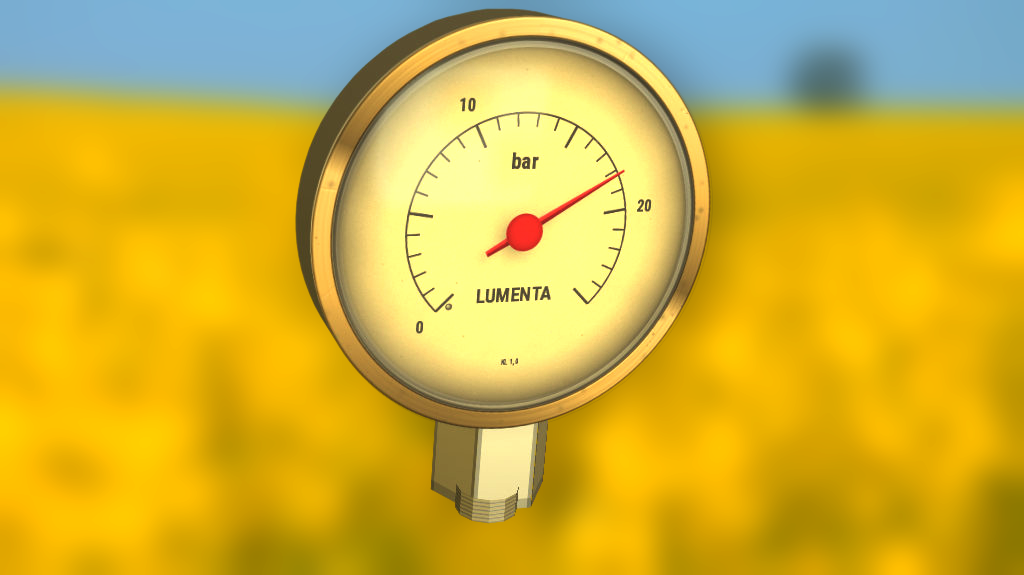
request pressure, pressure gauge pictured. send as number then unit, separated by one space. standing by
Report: 18 bar
